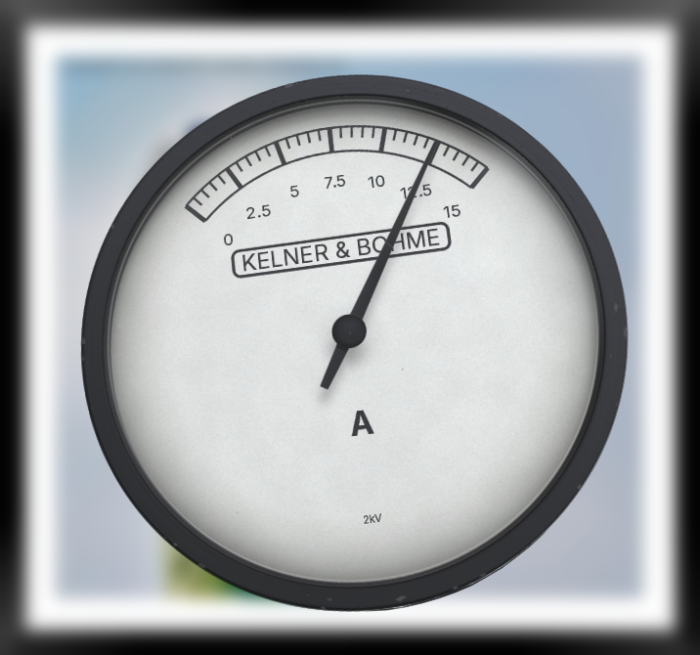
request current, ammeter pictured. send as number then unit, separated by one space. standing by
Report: 12.5 A
